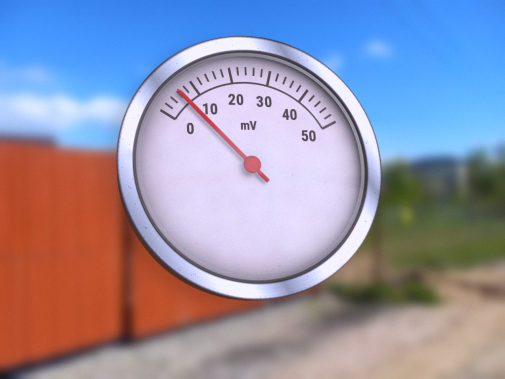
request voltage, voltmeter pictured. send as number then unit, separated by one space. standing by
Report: 6 mV
